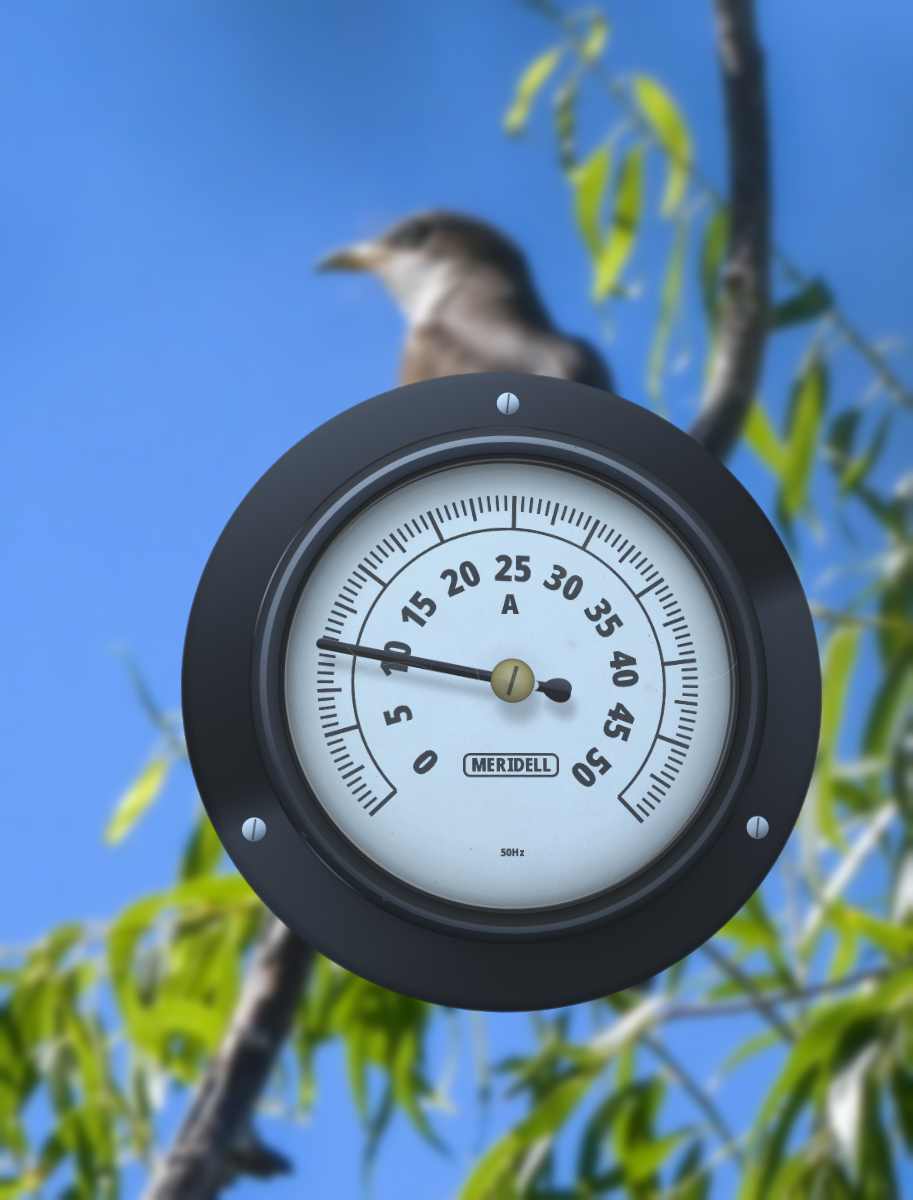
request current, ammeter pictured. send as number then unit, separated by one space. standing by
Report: 10 A
